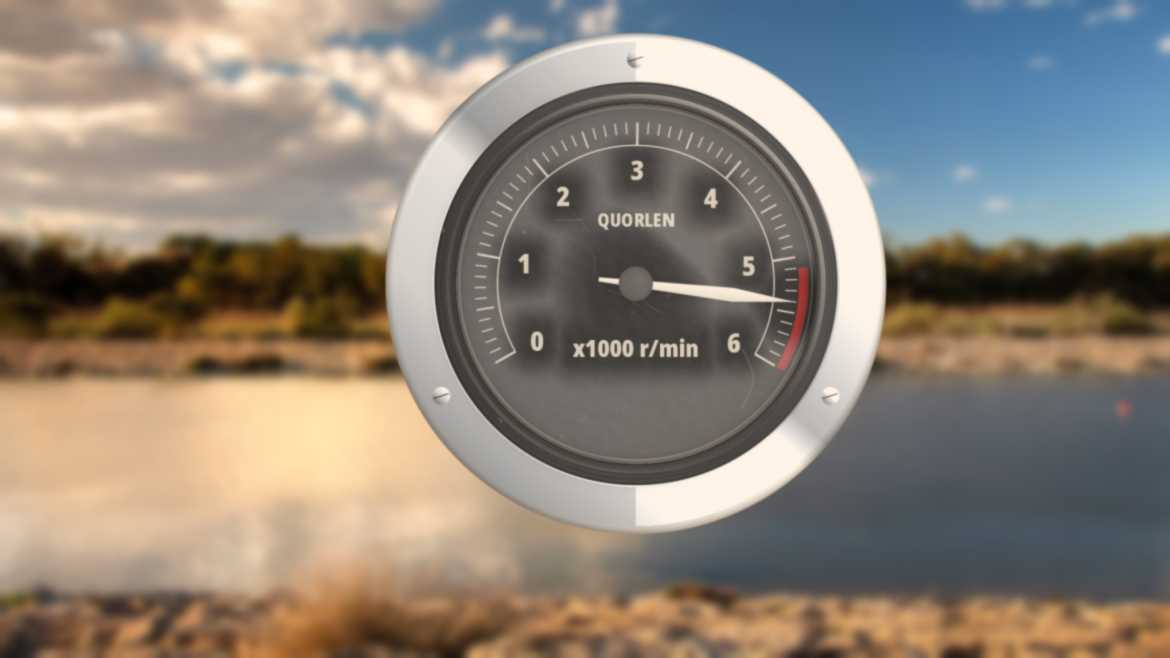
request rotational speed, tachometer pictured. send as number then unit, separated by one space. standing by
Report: 5400 rpm
